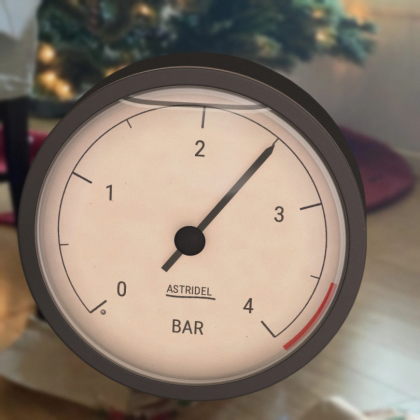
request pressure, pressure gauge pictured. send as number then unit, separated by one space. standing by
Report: 2.5 bar
